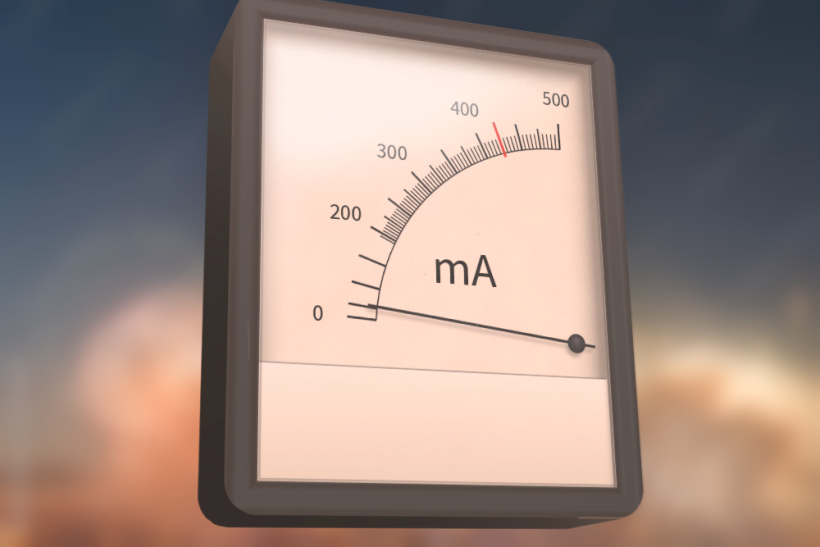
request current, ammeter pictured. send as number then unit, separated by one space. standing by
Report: 50 mA
